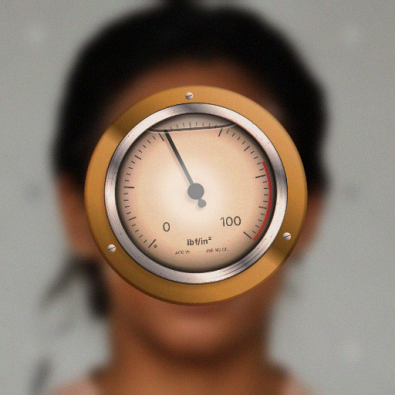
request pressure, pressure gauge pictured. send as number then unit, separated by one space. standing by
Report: 42 psi
